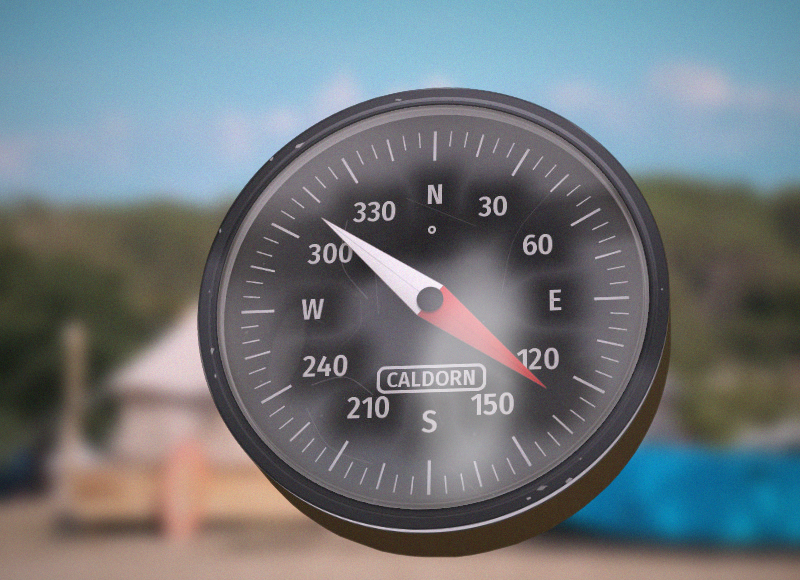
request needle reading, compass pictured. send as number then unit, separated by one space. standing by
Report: 130 °
